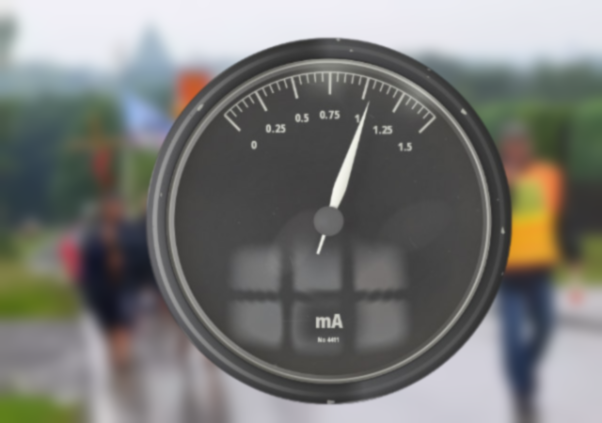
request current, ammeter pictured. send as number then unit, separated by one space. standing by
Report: 1.05 mA
